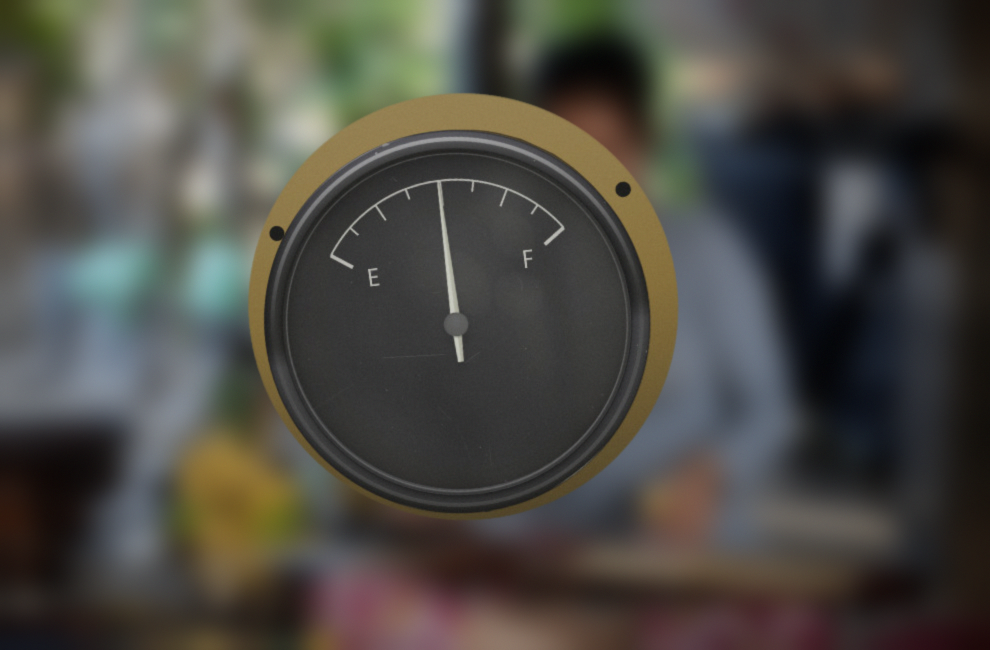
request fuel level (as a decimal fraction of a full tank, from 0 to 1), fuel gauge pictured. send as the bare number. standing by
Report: 0.5
